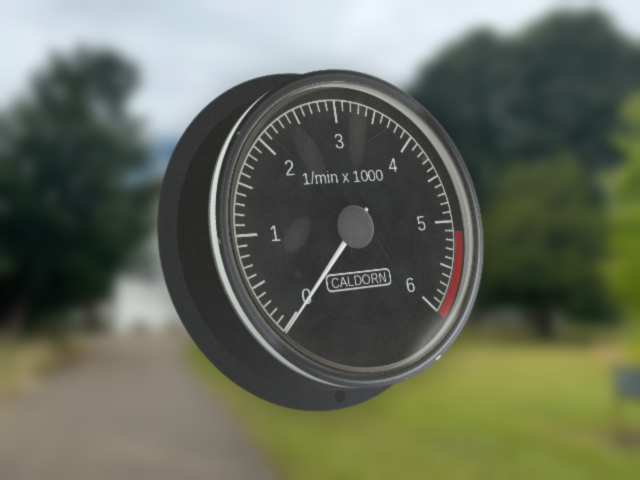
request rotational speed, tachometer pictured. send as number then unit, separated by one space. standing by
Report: 0 rpm
